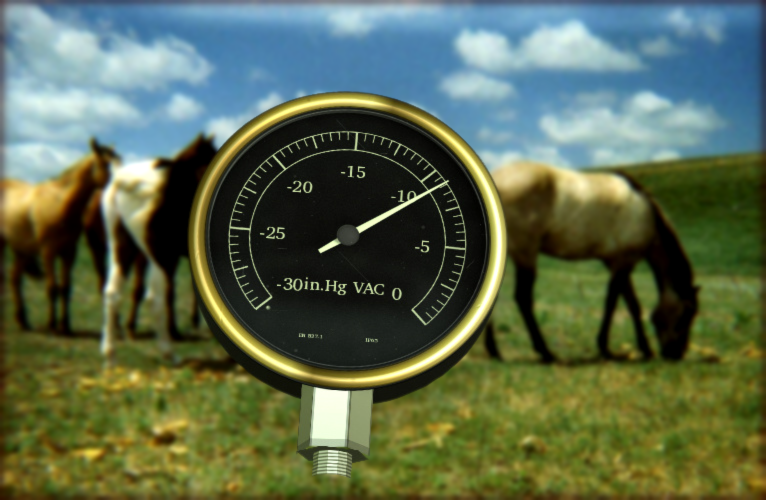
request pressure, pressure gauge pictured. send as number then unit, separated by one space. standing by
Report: -9 inHg
